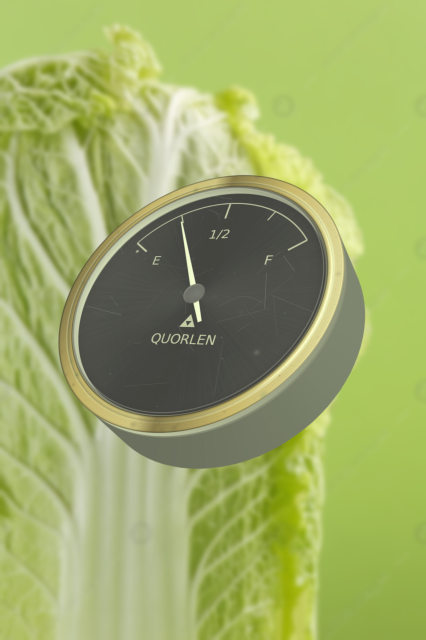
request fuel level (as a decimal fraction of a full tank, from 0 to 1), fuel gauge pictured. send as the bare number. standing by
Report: 0.25
